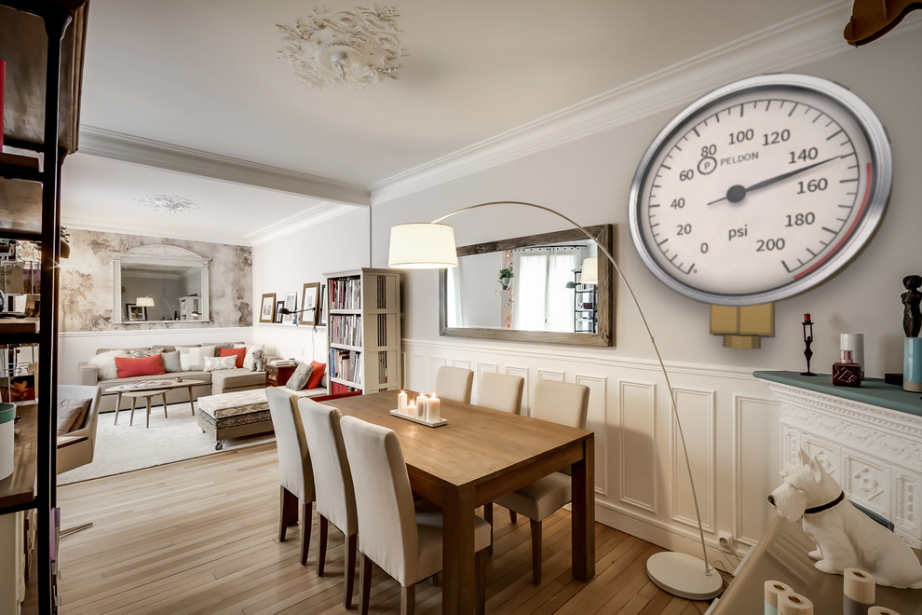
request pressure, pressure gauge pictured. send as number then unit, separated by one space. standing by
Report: 150 psi
